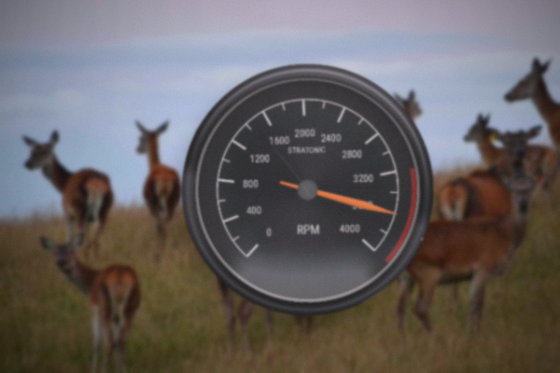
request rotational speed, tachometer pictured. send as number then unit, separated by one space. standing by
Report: 3600 rpm
